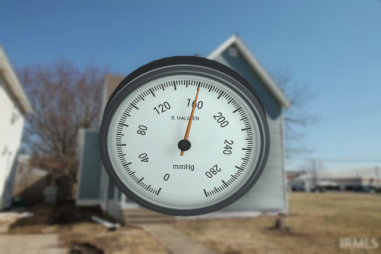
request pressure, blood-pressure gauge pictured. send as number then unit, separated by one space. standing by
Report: 160 mmHg
